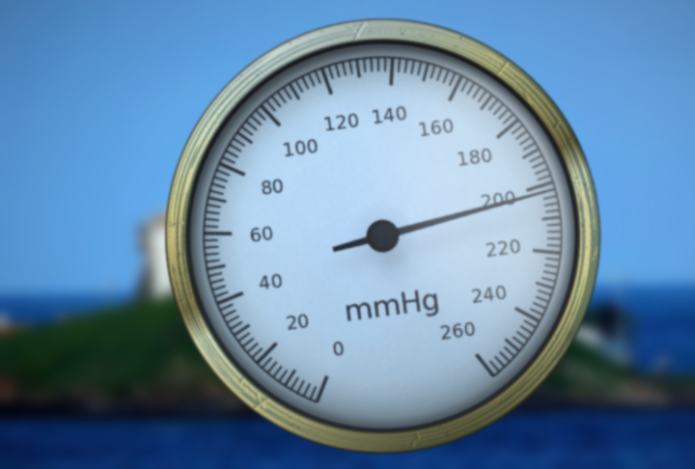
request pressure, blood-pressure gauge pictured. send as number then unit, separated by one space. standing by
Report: 202 mmHg
